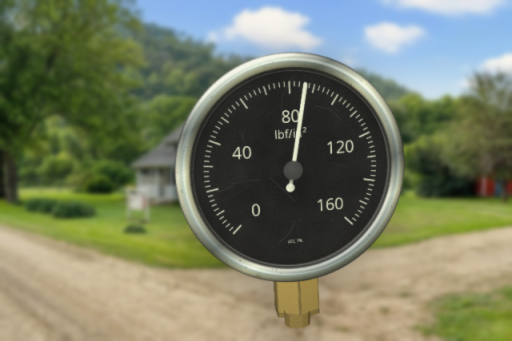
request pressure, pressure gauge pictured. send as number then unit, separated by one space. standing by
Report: 86 psi
